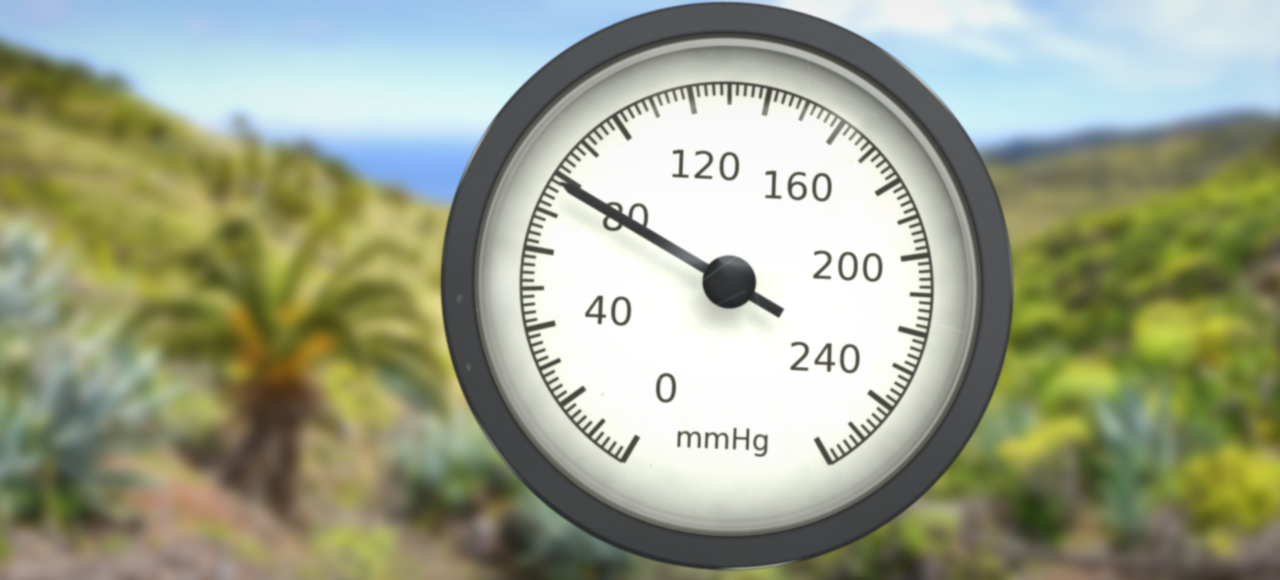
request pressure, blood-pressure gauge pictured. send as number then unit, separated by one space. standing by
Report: 78 mmHg
